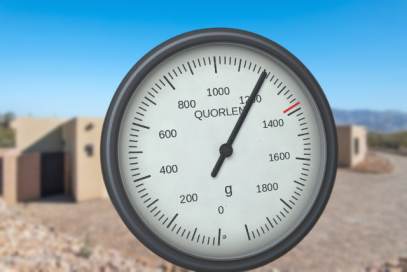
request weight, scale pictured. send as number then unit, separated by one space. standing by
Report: 1200 g
